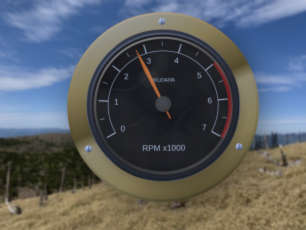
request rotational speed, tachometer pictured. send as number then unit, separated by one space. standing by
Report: 2750 rpm
